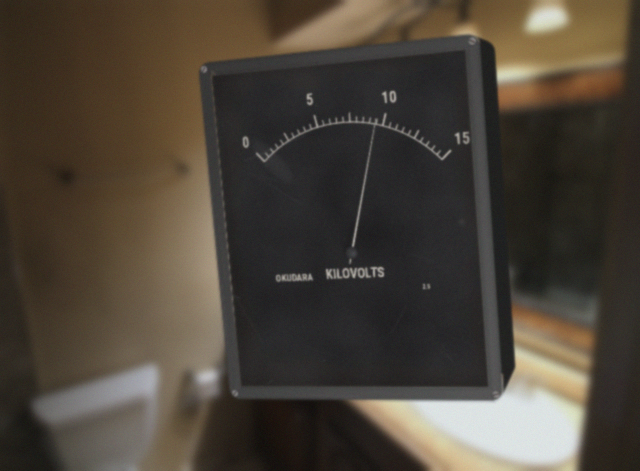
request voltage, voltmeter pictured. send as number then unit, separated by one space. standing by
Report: 9.5 kV
